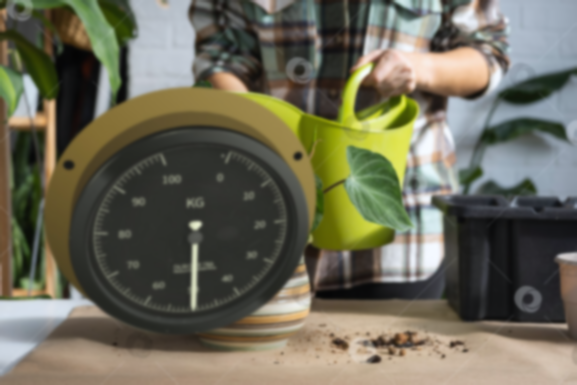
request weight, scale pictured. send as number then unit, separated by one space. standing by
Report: 50 kg
